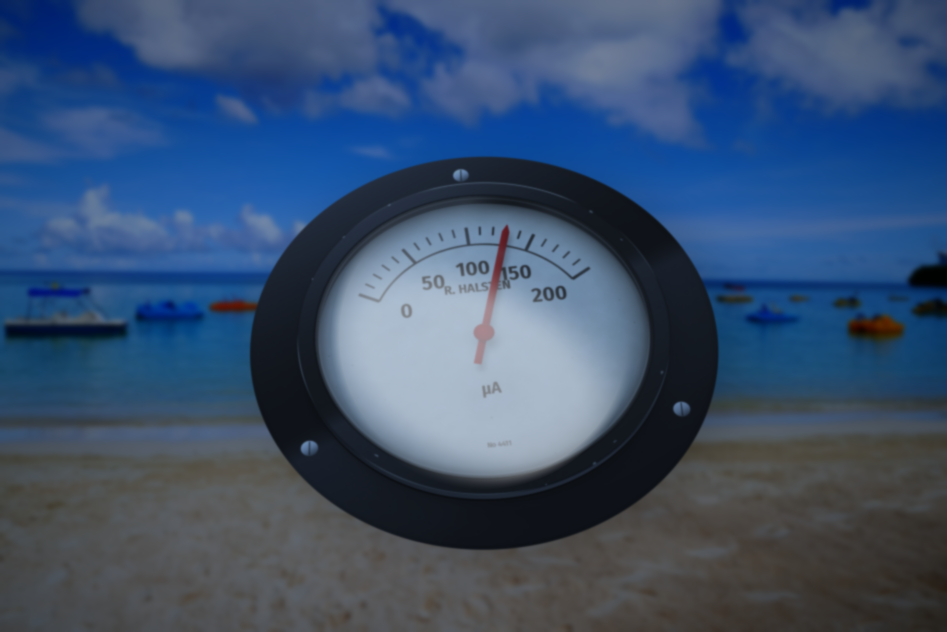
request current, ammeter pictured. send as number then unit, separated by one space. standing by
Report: 130 µA
